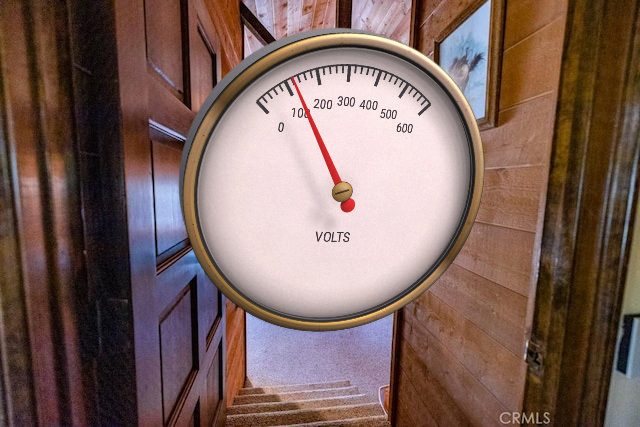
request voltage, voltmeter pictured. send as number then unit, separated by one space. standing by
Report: 120 V
